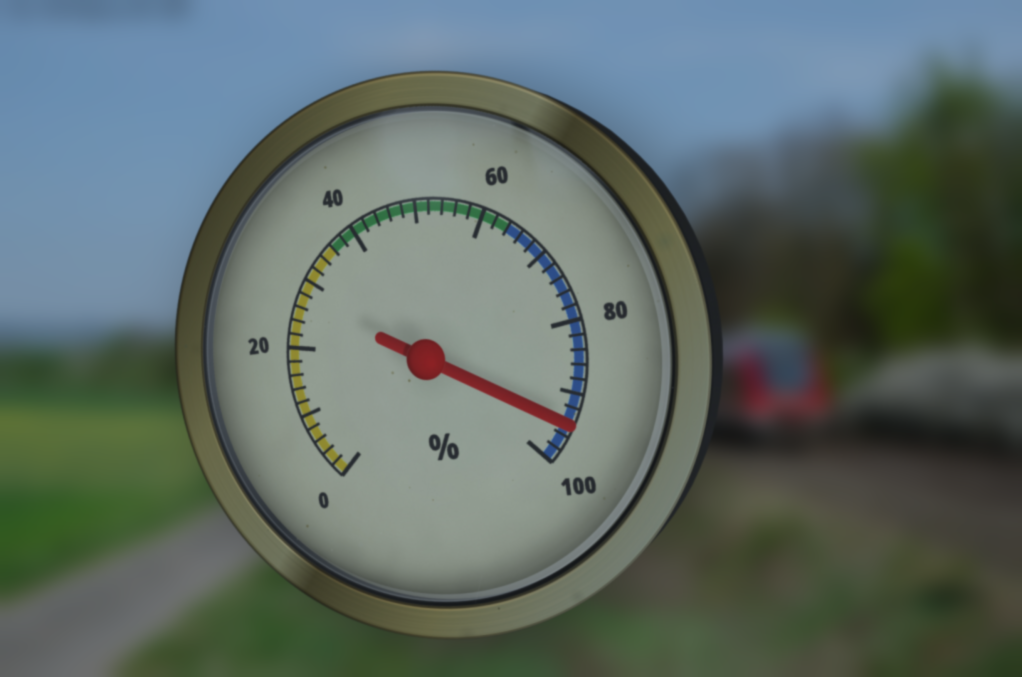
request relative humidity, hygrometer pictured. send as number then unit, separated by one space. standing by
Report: 94 %
